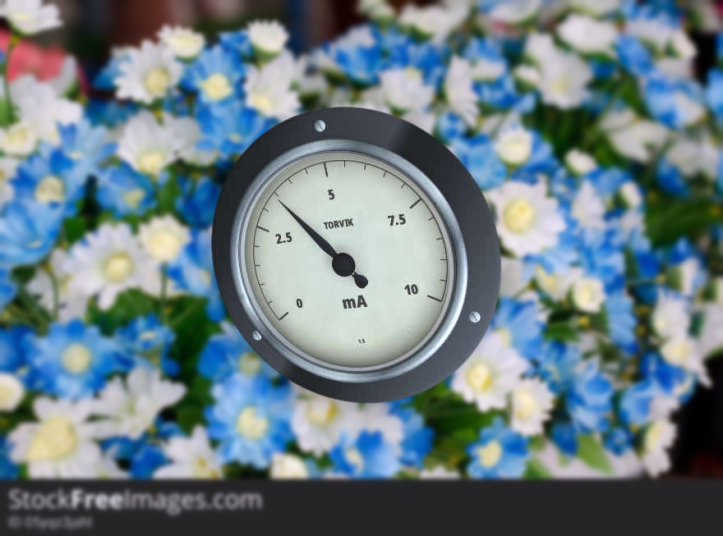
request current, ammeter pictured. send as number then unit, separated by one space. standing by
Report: 3.5 mA
